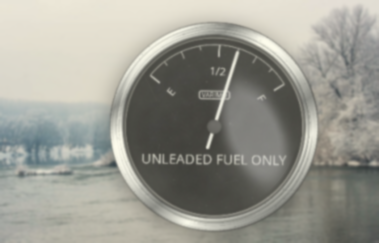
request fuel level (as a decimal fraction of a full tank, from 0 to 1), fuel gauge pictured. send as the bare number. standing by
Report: 0.625
